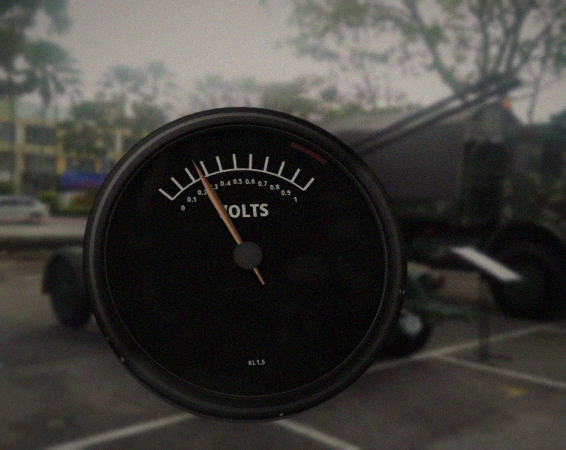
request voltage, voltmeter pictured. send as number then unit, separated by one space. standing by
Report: 0.25 V
